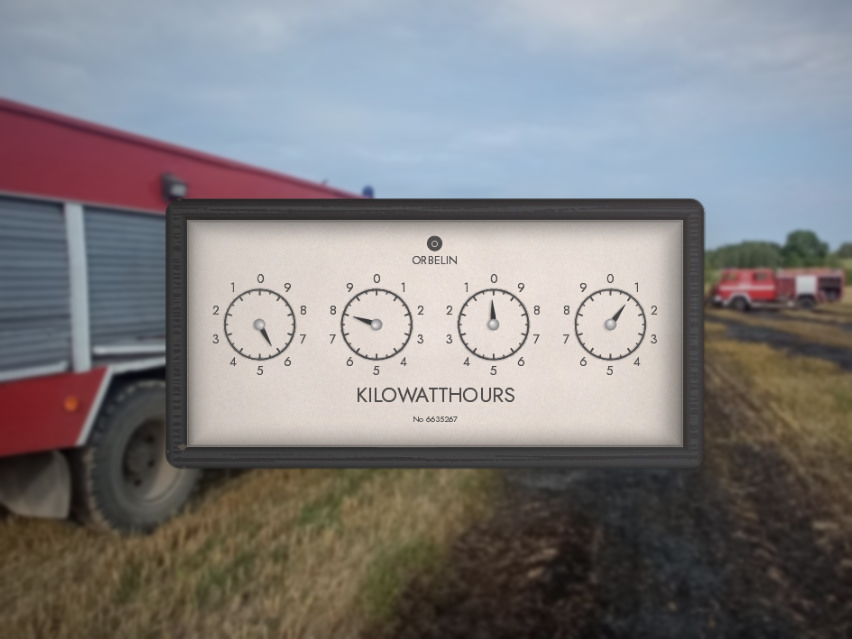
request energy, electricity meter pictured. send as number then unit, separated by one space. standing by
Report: 5801 kWh
